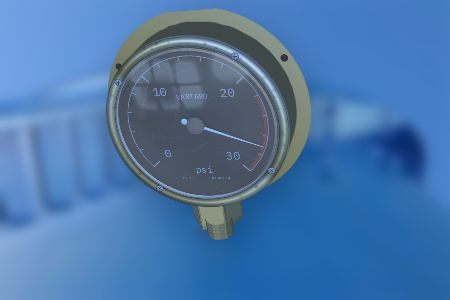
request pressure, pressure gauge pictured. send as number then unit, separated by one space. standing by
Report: 27 psi
